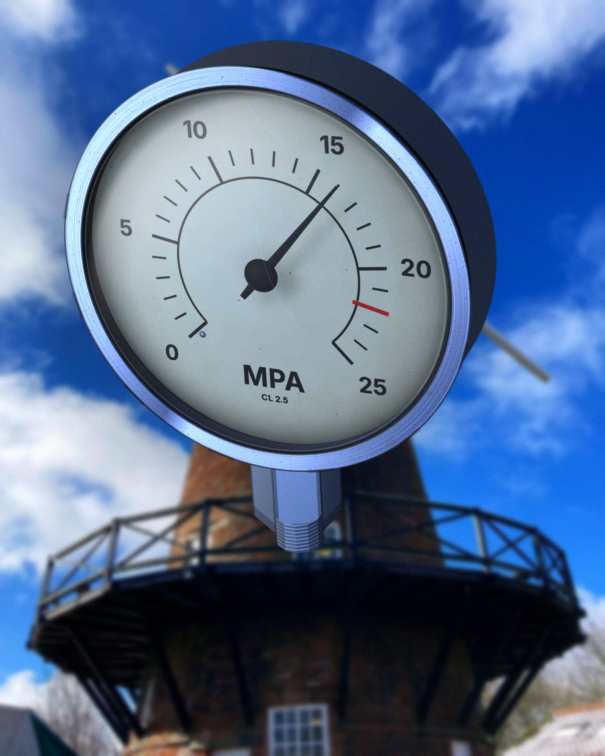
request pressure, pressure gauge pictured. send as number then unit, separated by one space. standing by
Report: 16 MPa
